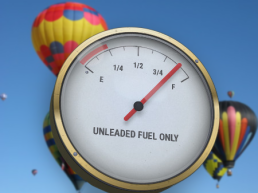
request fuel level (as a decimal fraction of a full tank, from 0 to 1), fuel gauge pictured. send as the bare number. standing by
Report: 0.875
